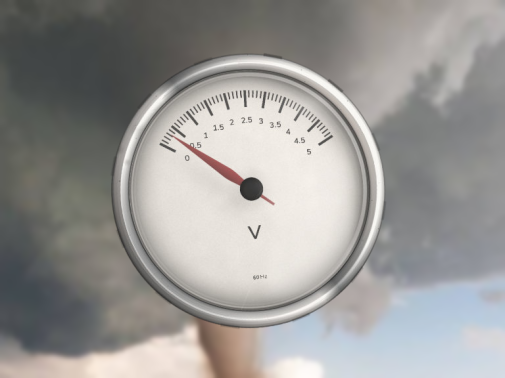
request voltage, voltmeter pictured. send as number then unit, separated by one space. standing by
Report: 0.3 V
